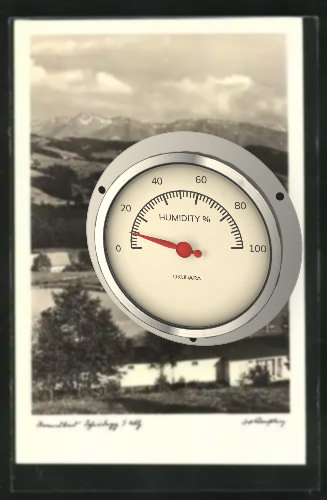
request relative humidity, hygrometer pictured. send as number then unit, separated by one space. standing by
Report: 10 %
